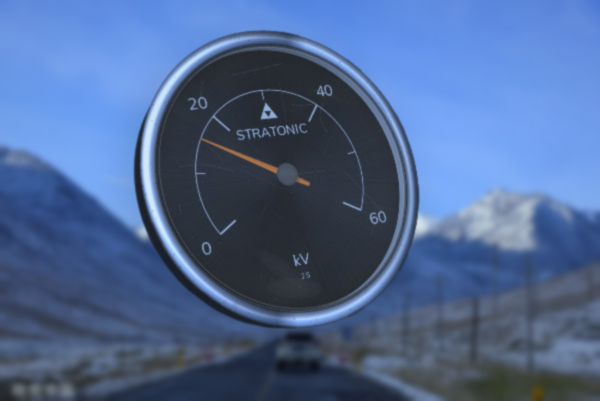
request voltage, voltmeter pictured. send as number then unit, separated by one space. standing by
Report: 15 kV
